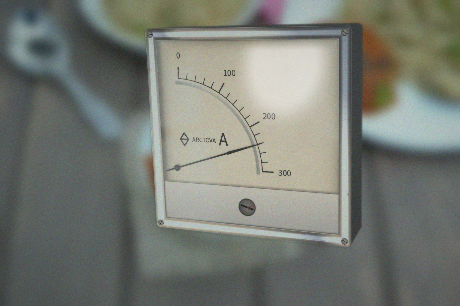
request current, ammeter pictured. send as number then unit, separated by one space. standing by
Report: 240 A
